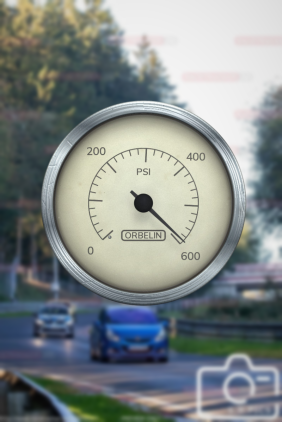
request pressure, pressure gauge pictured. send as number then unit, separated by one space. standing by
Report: 590 psi
